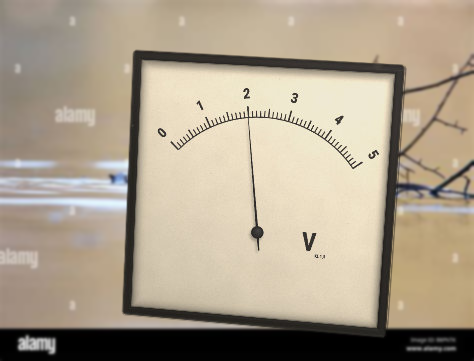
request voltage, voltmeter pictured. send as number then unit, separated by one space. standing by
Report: 2 V
